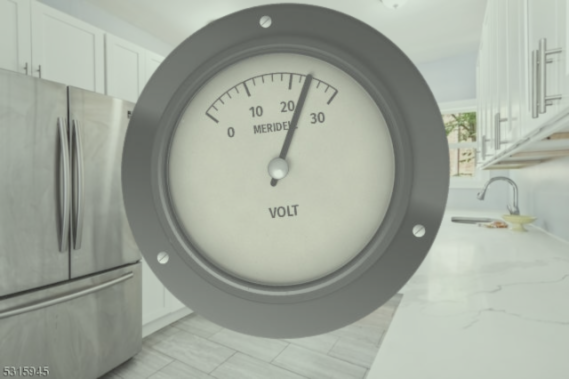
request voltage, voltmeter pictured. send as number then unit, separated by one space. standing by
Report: 24 V
